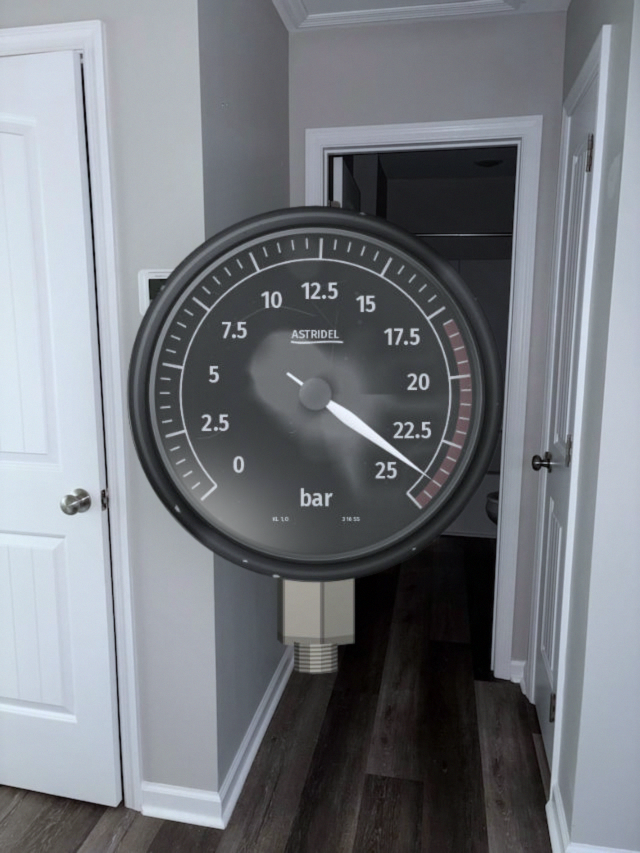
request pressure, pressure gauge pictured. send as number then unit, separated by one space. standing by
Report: 24 bar
